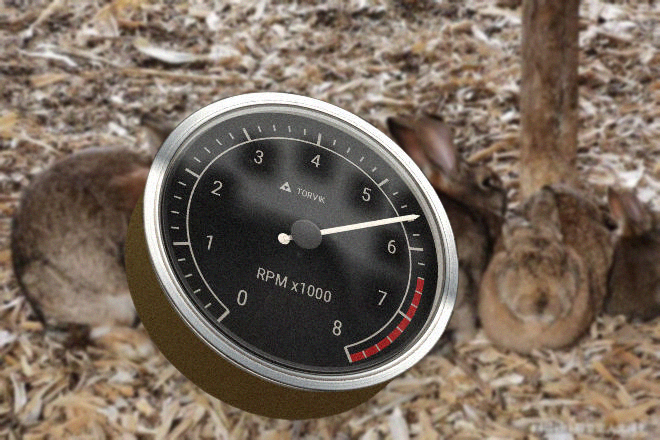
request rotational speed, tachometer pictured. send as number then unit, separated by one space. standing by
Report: 5600 rpm
